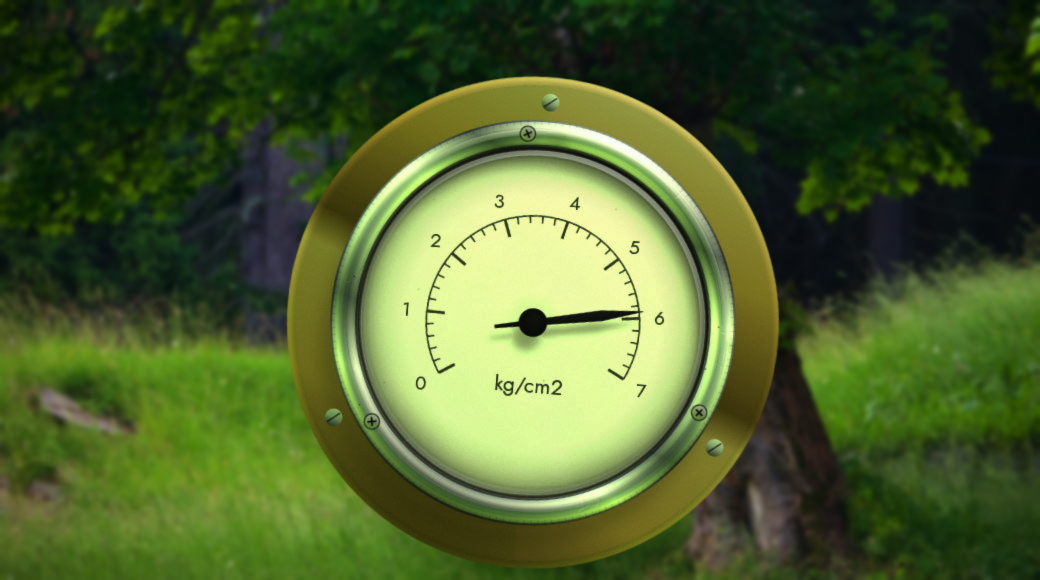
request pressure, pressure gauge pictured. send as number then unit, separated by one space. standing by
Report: 5.9 kg/cm²
